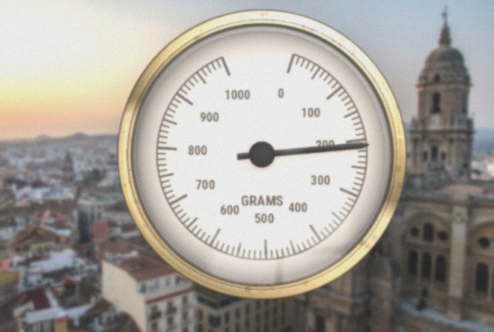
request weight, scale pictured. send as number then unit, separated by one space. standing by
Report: 210 g
